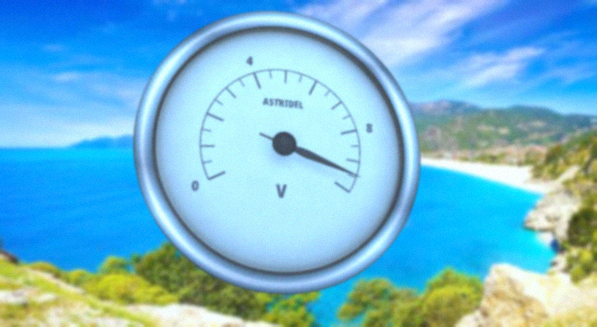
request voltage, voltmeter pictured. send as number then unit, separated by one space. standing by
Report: 9.5 V
